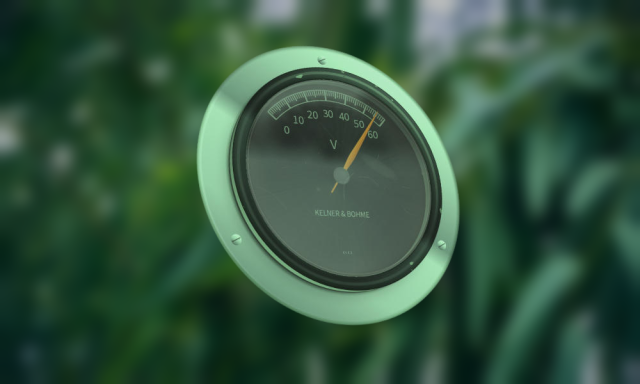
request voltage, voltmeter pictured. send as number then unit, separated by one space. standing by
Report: 55 V
